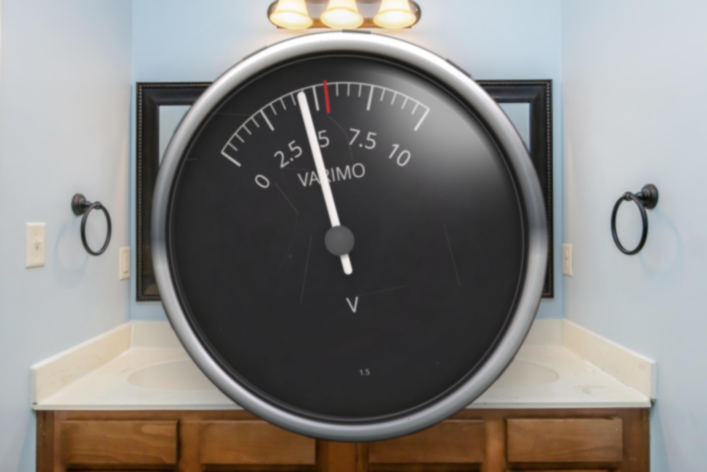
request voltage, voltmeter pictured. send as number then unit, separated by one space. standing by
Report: 4.5 V
